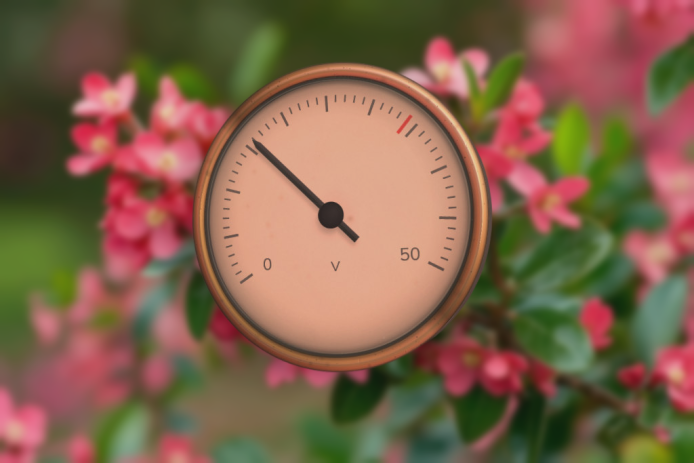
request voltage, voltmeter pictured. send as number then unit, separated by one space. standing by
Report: 16 V
